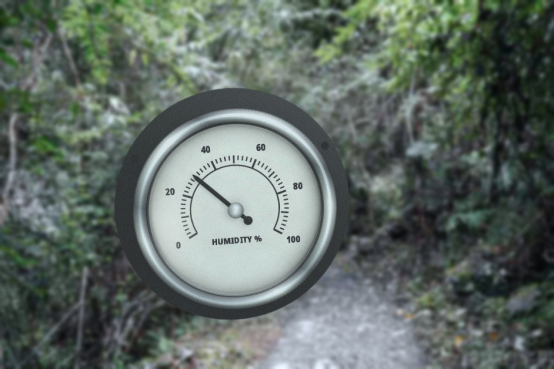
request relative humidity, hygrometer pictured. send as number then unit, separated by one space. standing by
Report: 30 %
